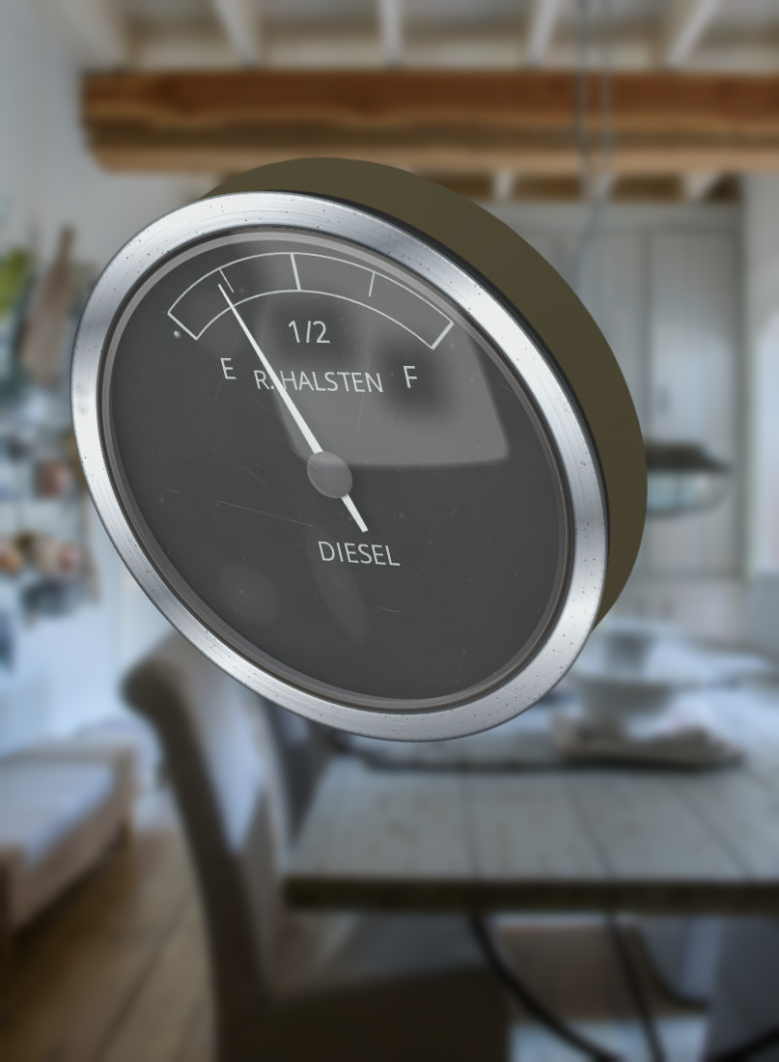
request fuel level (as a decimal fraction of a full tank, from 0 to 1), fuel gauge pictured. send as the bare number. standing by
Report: 0.25
